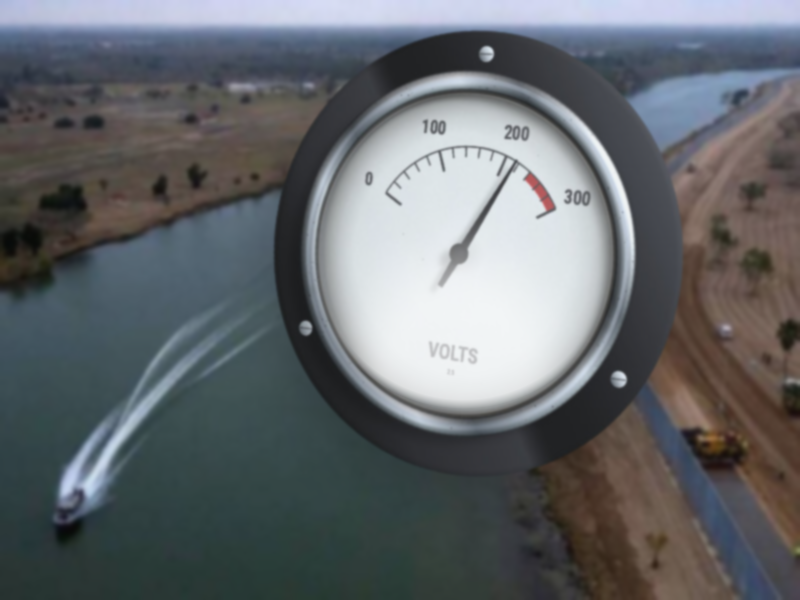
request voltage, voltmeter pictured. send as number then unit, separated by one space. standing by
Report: 220 V
